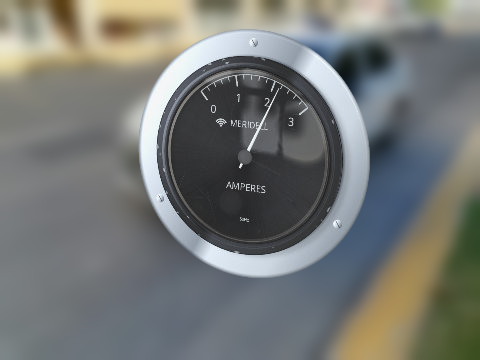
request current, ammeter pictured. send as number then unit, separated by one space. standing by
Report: 2.2 A
